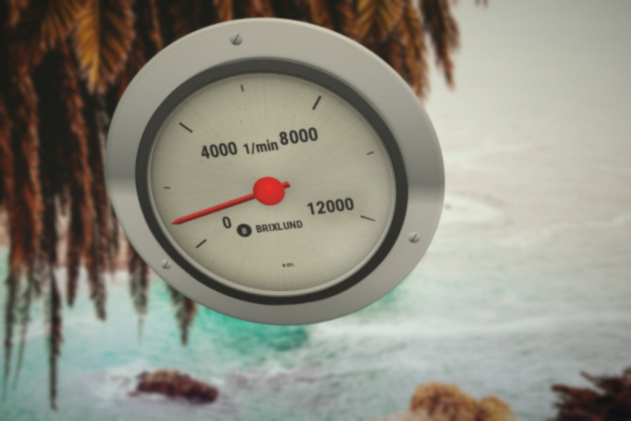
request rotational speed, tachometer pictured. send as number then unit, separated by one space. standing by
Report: 1000 rpm
